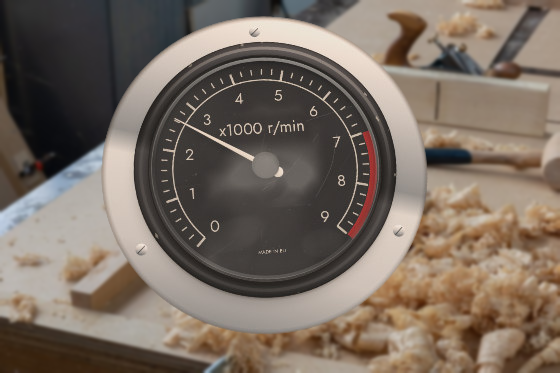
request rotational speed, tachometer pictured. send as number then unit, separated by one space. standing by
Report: 2600 rpm
